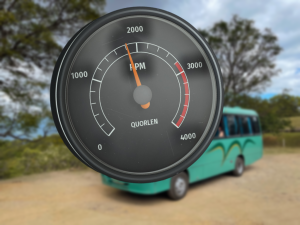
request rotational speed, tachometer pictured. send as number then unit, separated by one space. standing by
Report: 1800 rpm
